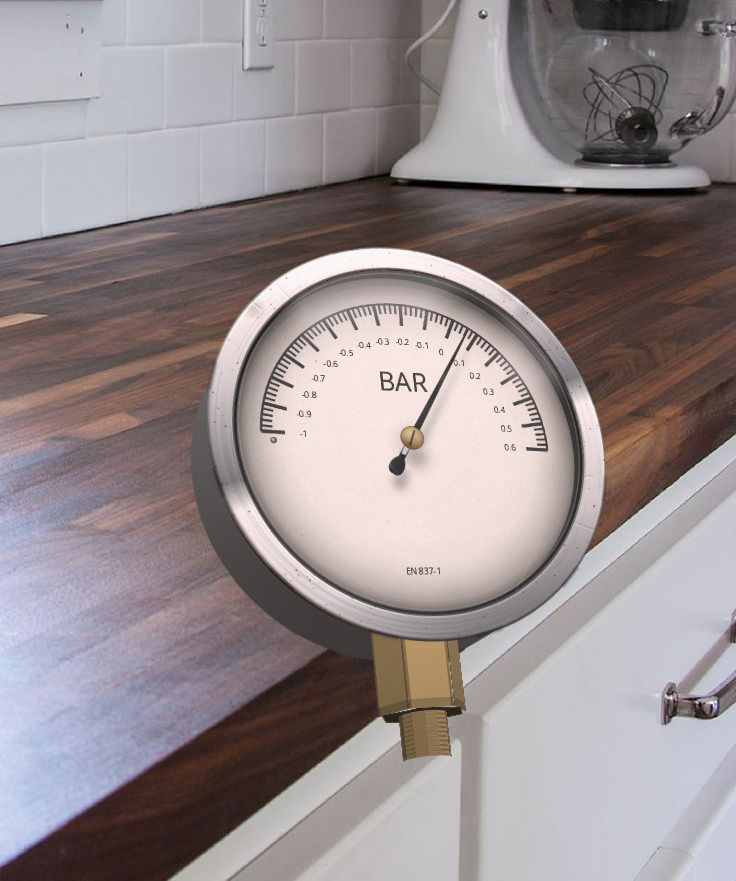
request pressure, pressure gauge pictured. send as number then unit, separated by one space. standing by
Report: 0.06 bar
